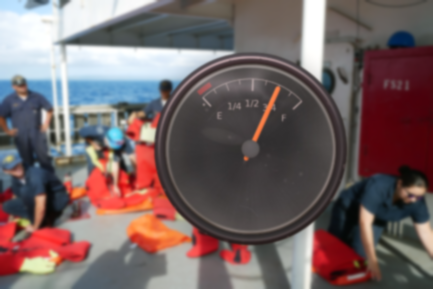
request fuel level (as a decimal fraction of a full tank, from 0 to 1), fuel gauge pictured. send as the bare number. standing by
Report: 0.75
